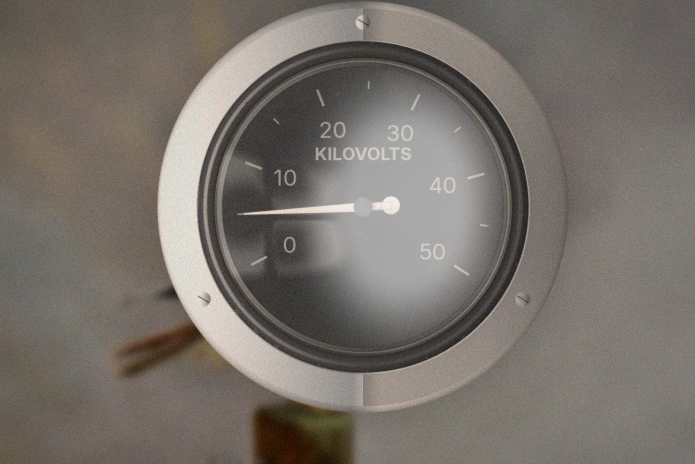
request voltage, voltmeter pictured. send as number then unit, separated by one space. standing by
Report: 5 kV
